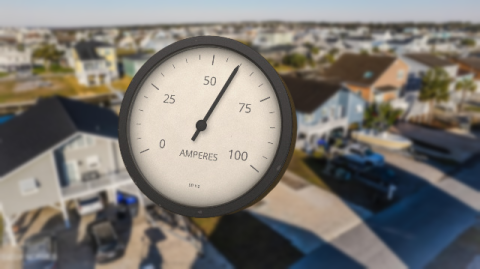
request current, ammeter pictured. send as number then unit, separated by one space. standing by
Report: 60 A
